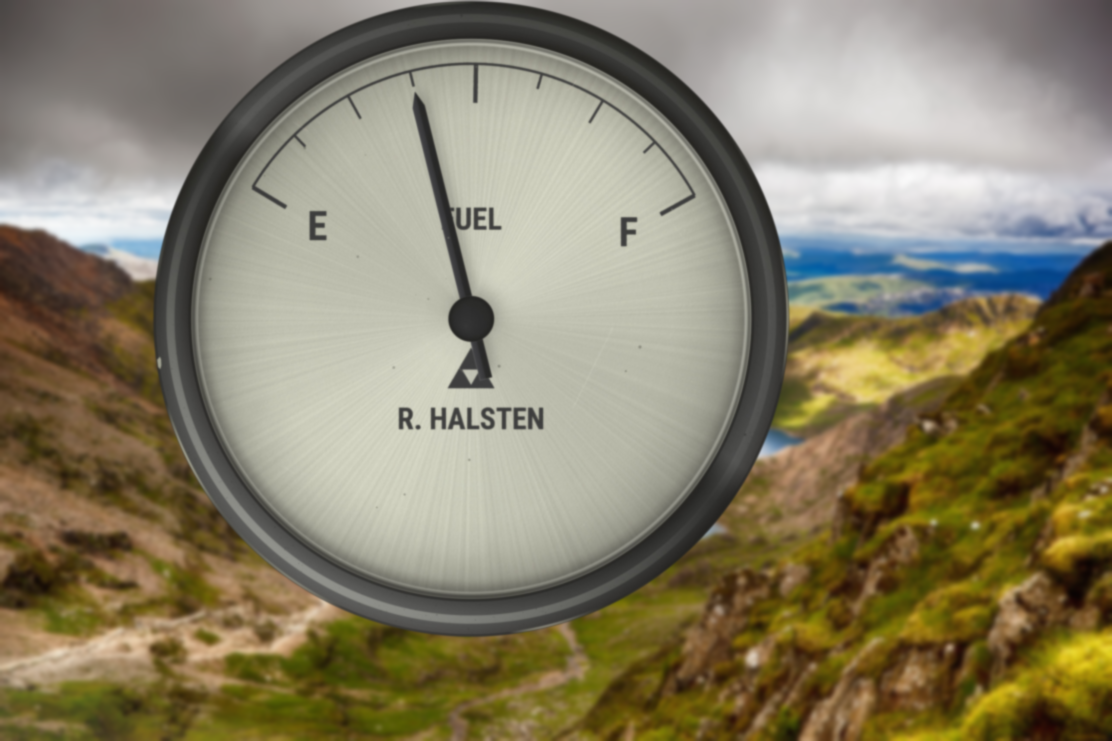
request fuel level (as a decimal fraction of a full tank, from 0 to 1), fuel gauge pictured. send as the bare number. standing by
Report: 0.375
